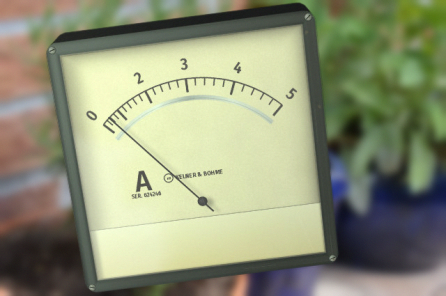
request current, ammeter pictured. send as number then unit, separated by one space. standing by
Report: 0.6 A
